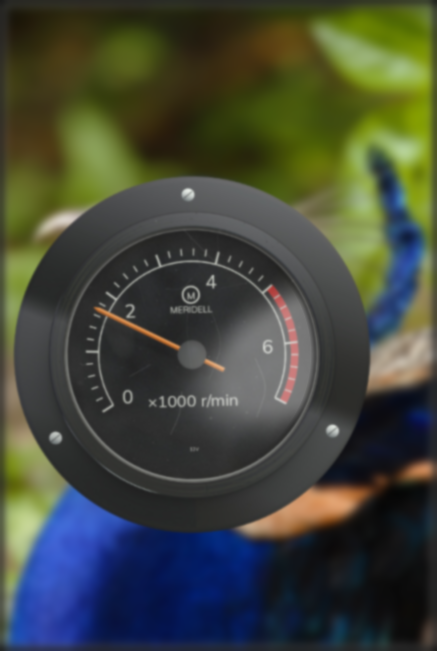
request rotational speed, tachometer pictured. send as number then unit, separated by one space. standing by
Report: 1700 rpm
